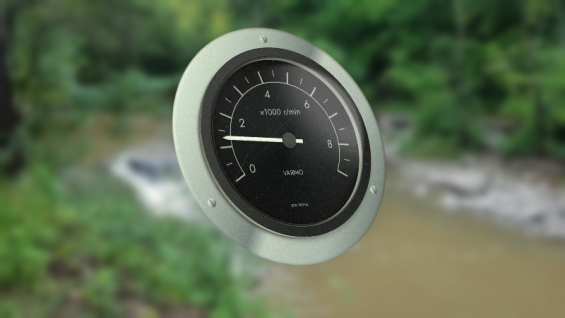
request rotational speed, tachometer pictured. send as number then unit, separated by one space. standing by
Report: 1250 rpm
